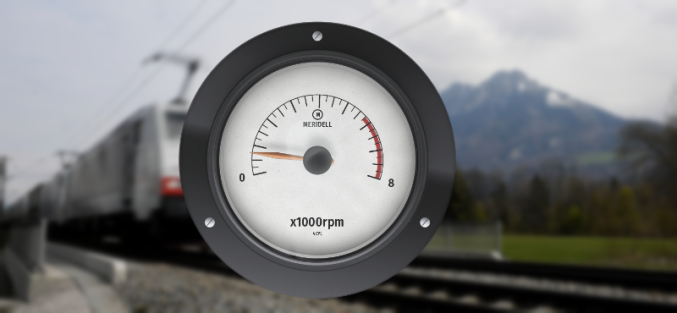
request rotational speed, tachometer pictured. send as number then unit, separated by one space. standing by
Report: 750 rpm
